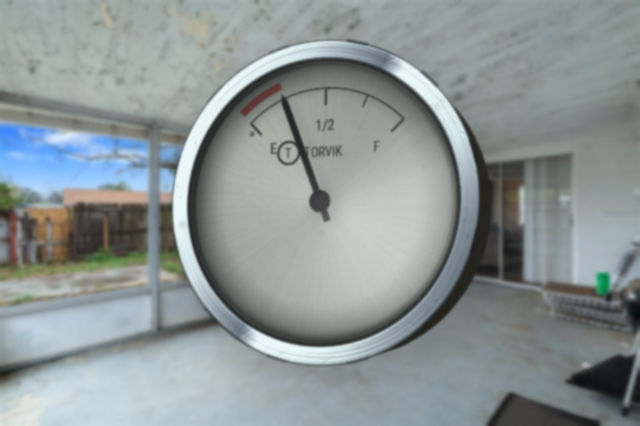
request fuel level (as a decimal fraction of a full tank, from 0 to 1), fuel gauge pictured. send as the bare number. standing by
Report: 0.25
